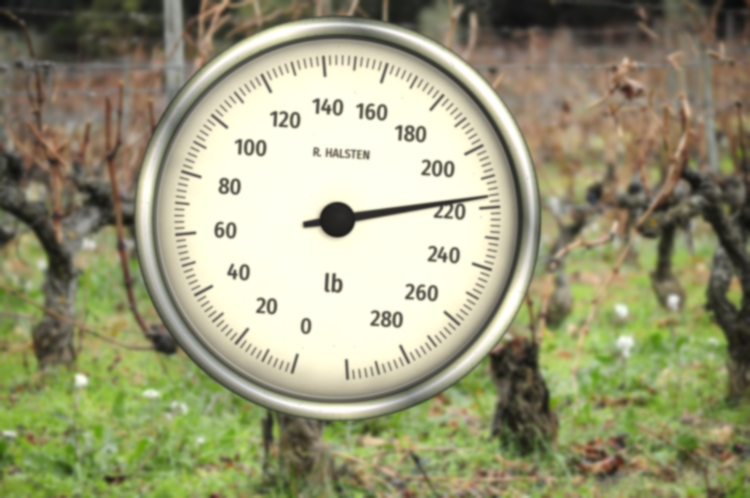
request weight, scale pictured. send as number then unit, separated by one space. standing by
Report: 216 lb
